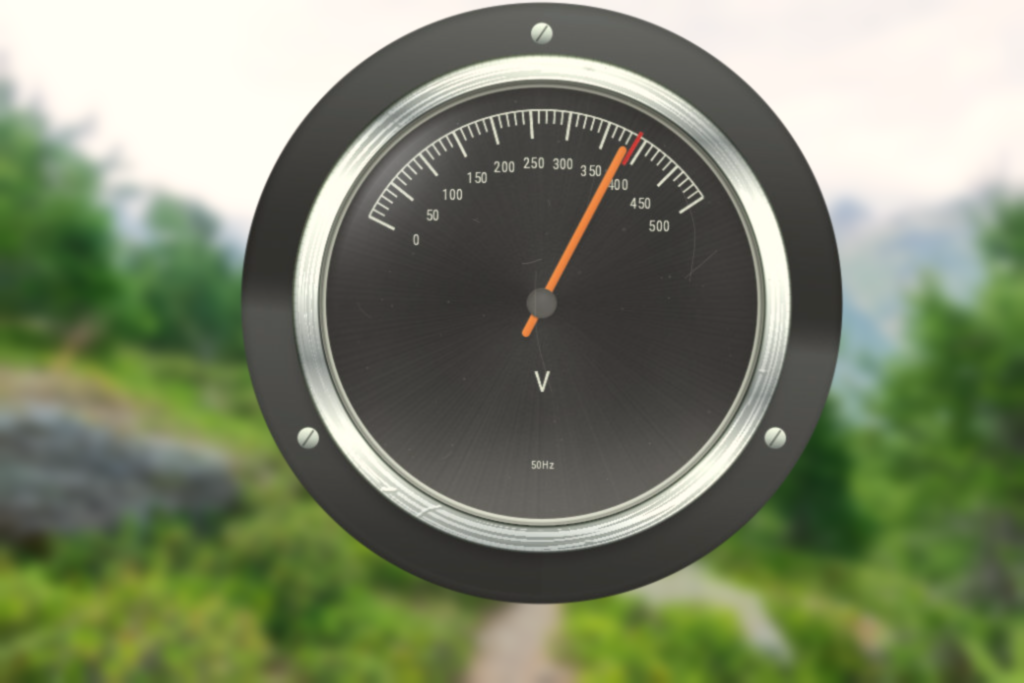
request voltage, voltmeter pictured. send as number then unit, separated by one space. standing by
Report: 380 V
